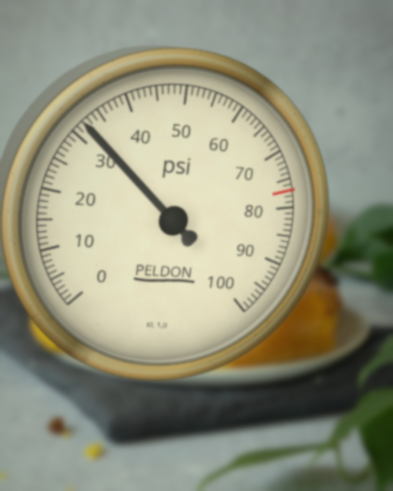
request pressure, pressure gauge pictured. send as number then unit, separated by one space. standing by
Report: 32 psi
